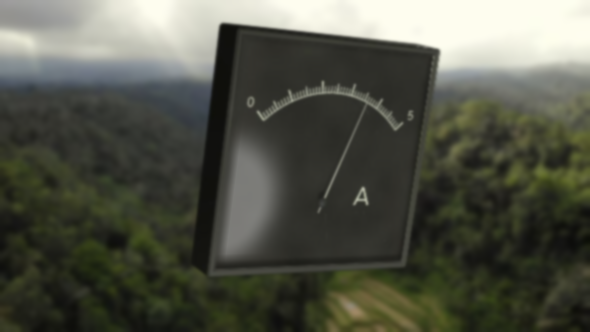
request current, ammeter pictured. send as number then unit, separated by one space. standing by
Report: 3.5 A
